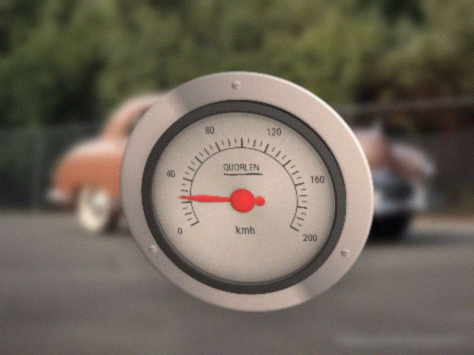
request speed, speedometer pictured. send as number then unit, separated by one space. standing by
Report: 25 km/h
